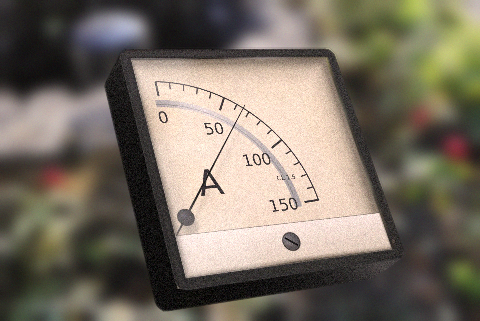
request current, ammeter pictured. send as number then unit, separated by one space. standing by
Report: 65 A
